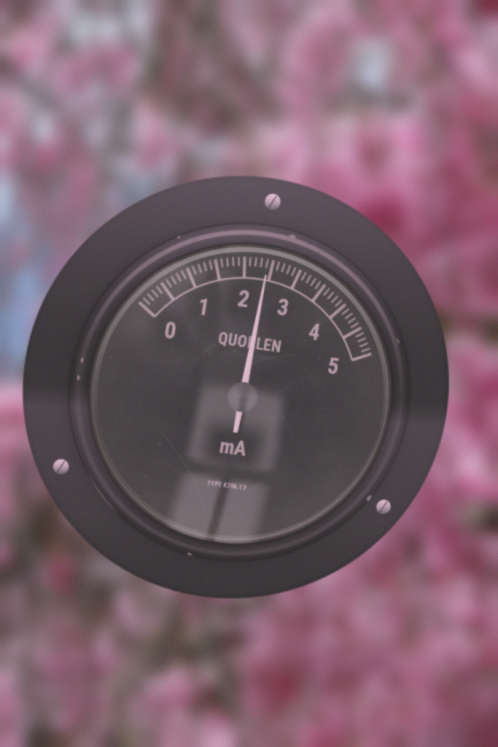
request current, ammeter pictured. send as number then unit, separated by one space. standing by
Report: 2.4 mA
